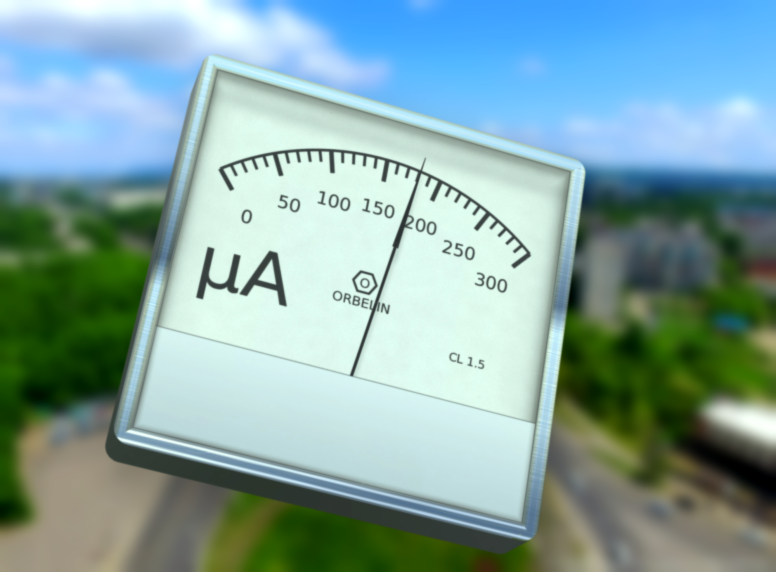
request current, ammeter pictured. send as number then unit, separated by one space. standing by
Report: 180 µA
